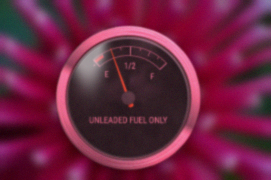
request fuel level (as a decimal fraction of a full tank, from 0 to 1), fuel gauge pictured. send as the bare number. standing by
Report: 0.25
